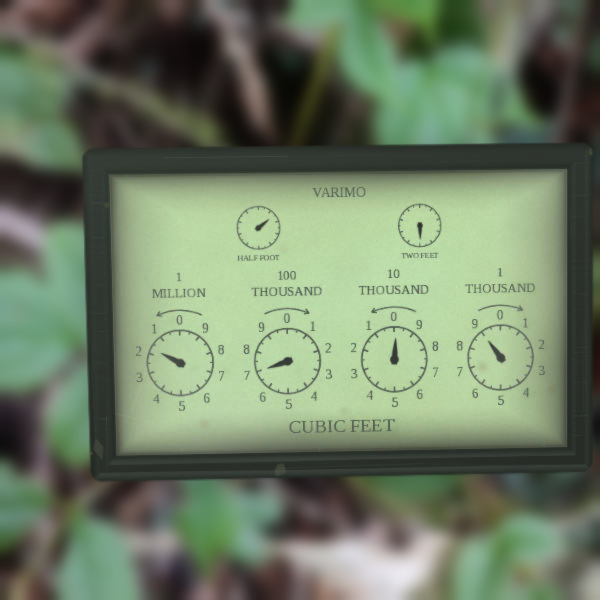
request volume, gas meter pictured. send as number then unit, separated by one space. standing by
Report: 169900 ft³
